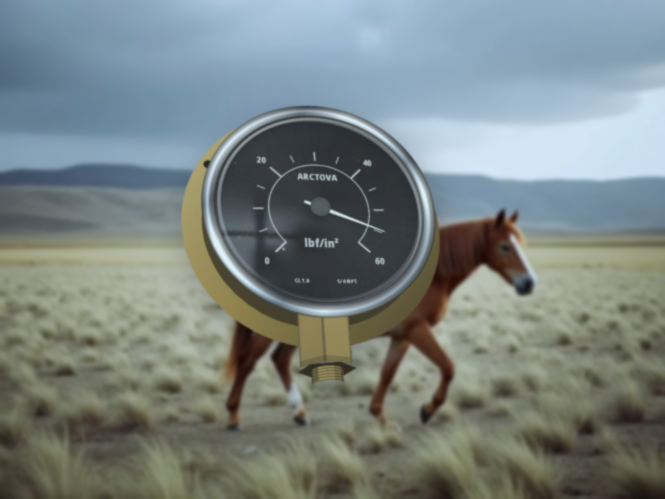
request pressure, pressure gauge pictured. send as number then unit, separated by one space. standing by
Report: 55 psi
